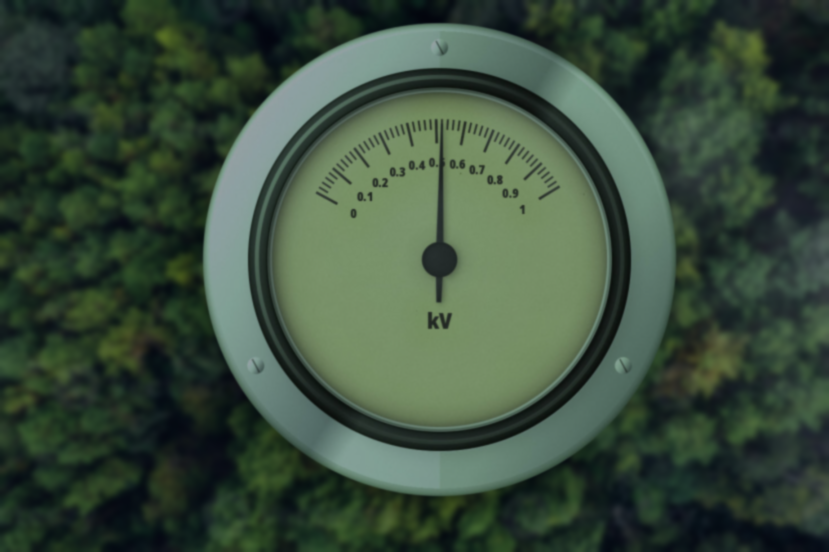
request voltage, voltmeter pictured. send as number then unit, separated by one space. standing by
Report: 0.52 kV
